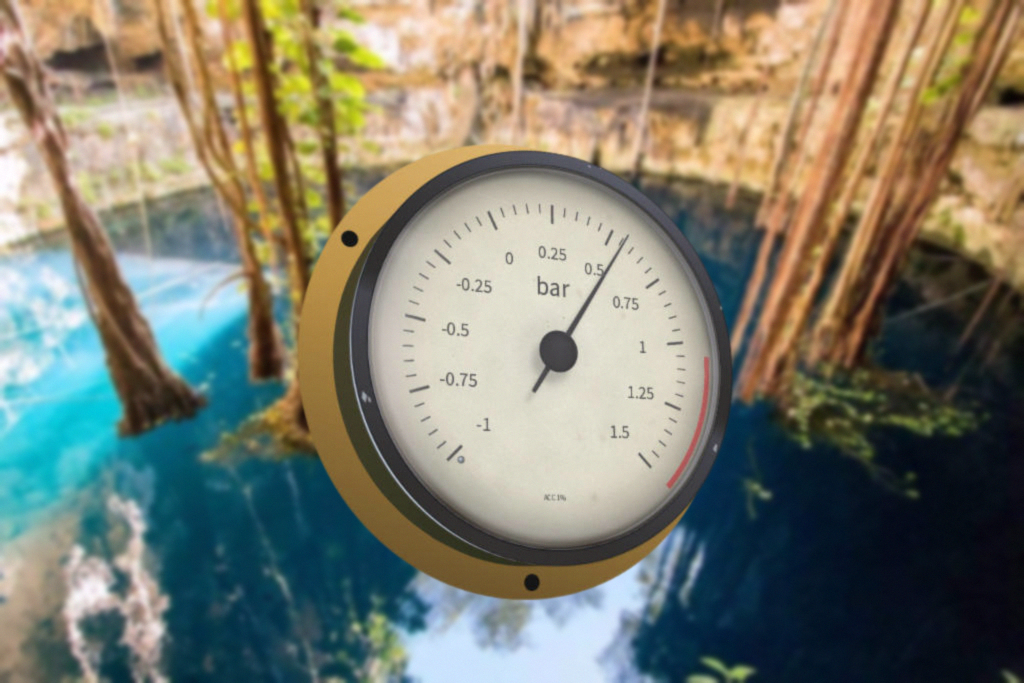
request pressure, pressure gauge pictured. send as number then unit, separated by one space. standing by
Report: 0.55 bar
